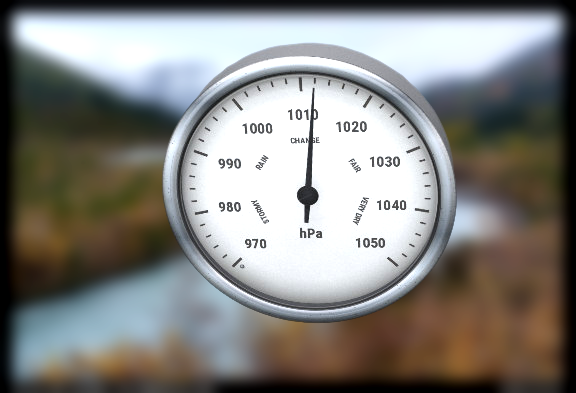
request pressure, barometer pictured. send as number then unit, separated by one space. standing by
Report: 1012 hPa
